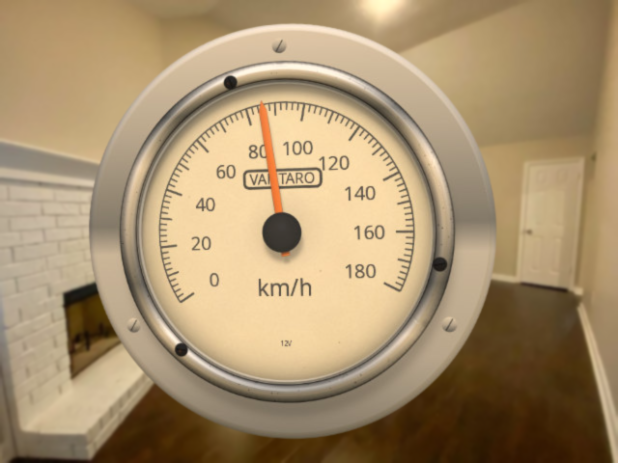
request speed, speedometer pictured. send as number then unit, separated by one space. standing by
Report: 86 km/h
